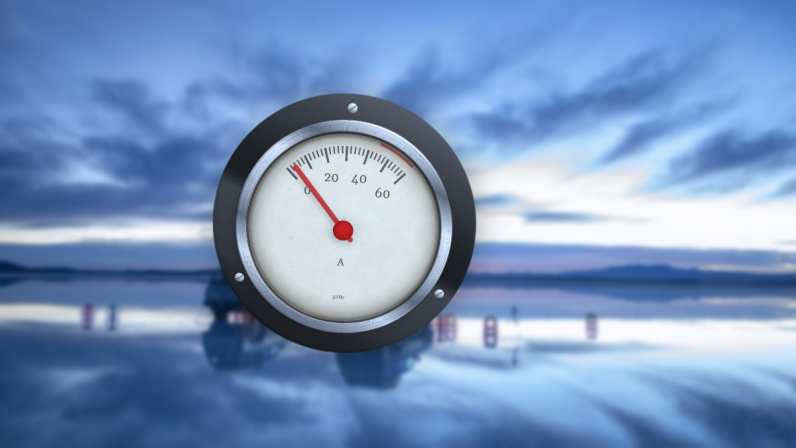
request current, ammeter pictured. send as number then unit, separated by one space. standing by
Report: 4 A
